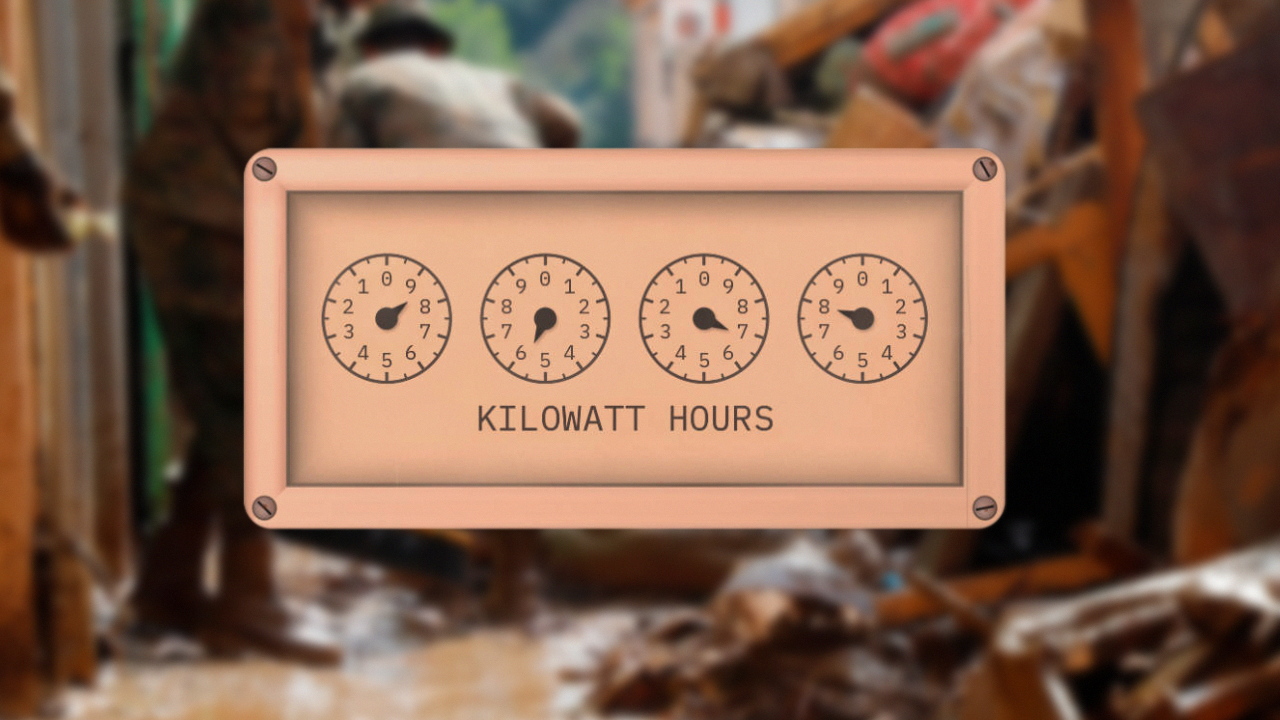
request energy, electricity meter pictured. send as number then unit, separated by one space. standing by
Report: 8568 kWh
